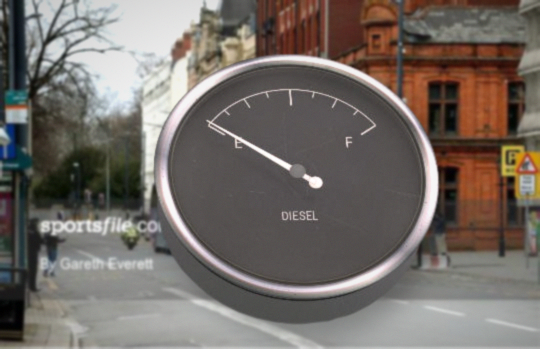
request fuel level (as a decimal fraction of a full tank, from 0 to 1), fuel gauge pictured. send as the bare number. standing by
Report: 0
